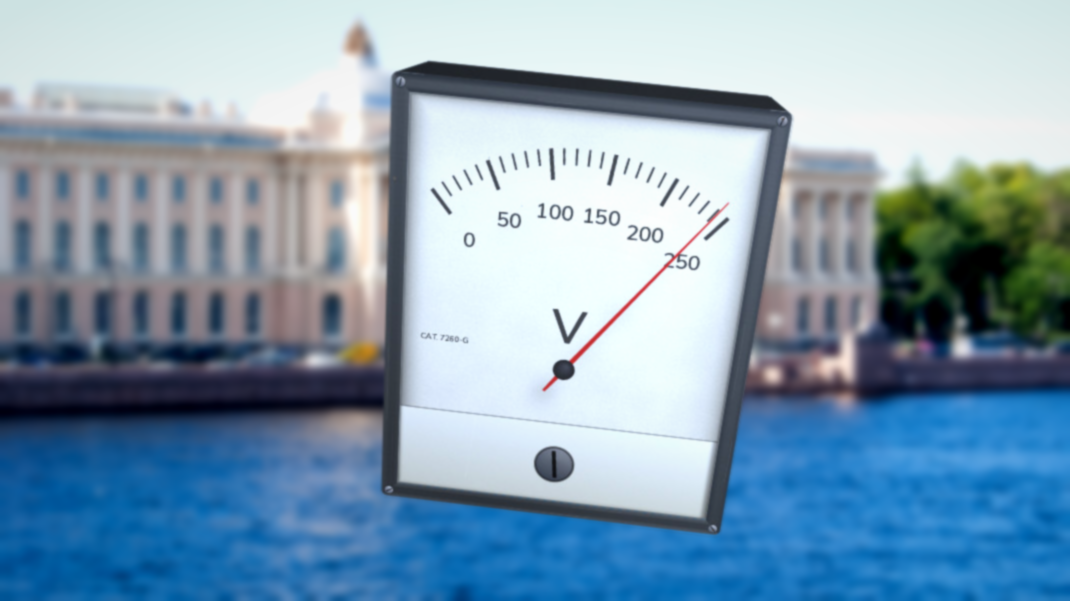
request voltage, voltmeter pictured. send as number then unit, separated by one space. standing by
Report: 240 V
